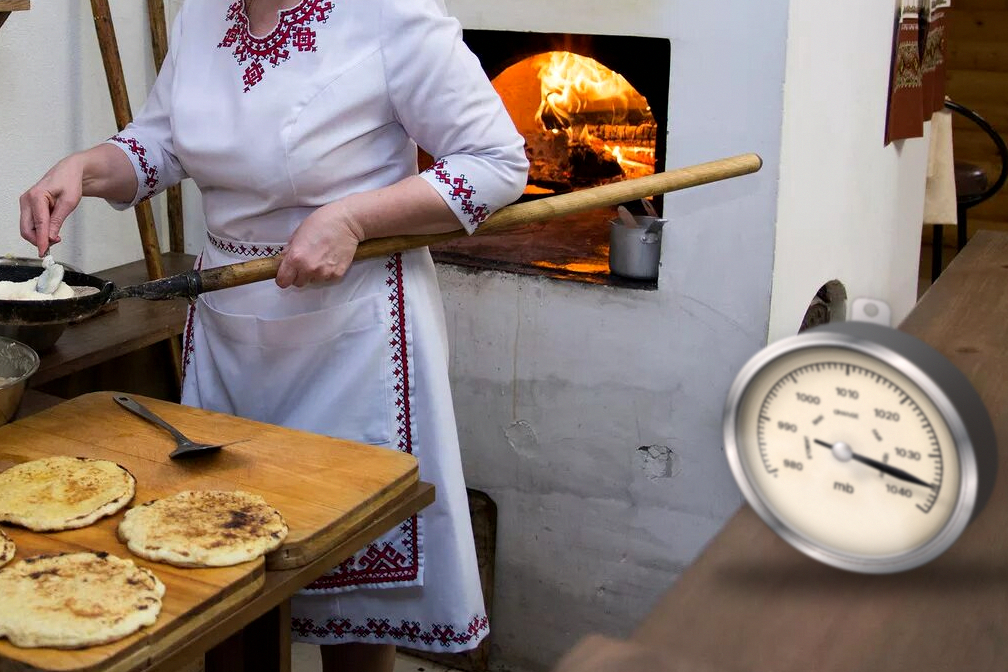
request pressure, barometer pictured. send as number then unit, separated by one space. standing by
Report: 1035 mbar
